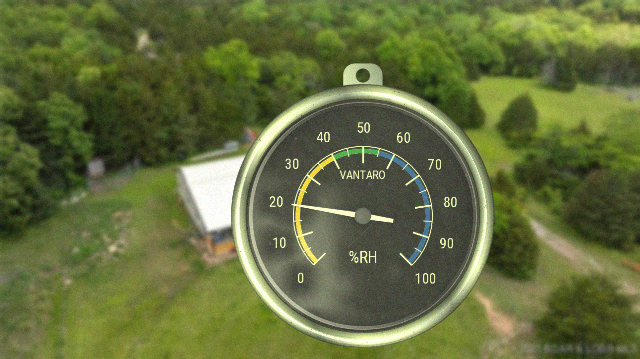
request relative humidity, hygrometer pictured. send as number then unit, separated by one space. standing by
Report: 20 %
